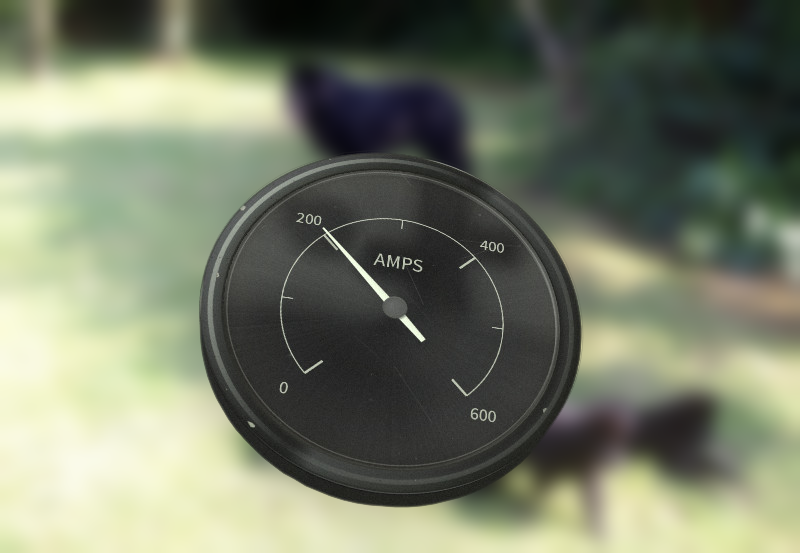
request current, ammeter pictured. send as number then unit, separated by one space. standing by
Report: 200 A
